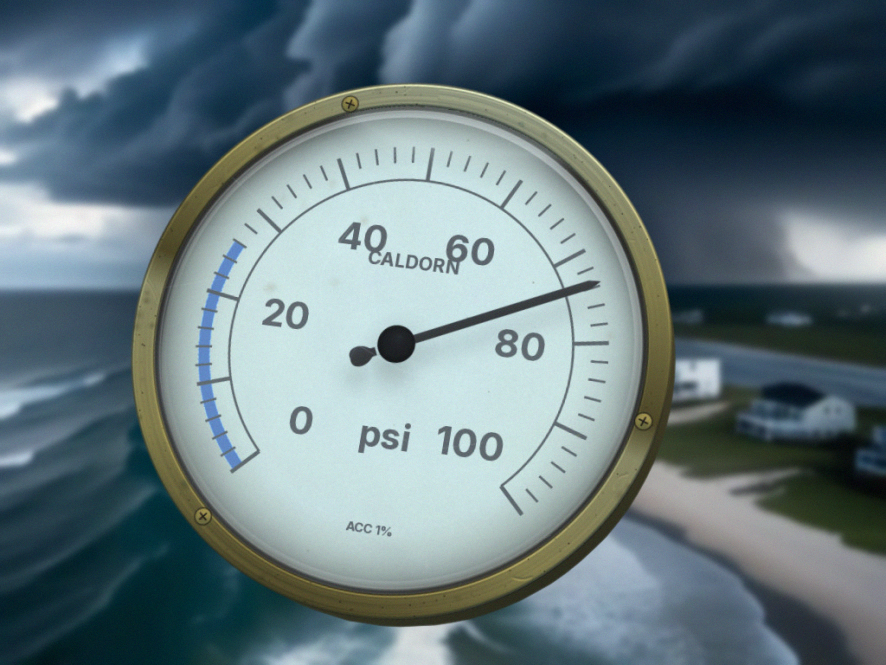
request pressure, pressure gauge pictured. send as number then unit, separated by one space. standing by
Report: 74 psi
